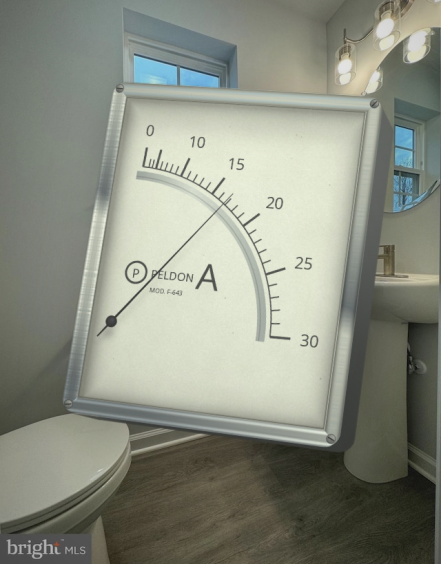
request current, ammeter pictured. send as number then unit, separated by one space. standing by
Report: 17 A
